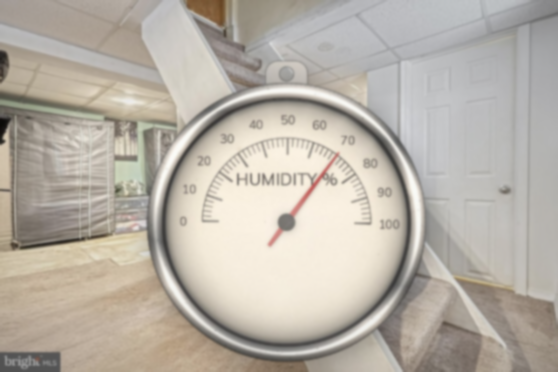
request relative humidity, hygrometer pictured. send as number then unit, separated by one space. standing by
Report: 70 %
